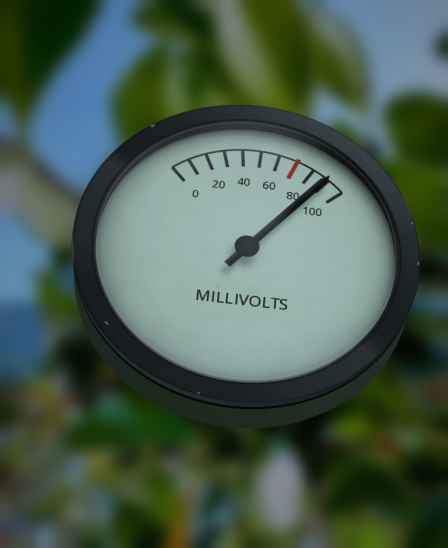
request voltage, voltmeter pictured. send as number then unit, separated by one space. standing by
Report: 90 mV
